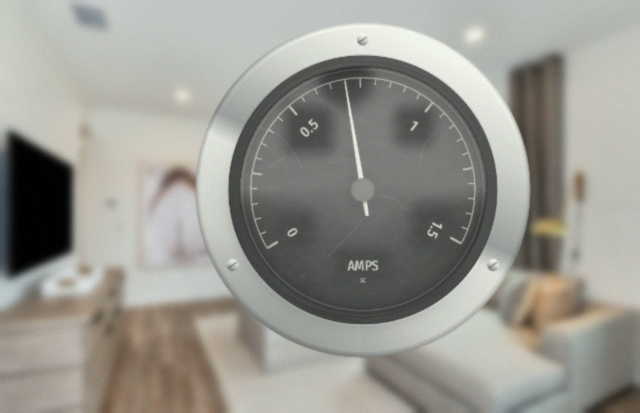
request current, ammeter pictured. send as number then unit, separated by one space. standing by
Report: 0.7 A
